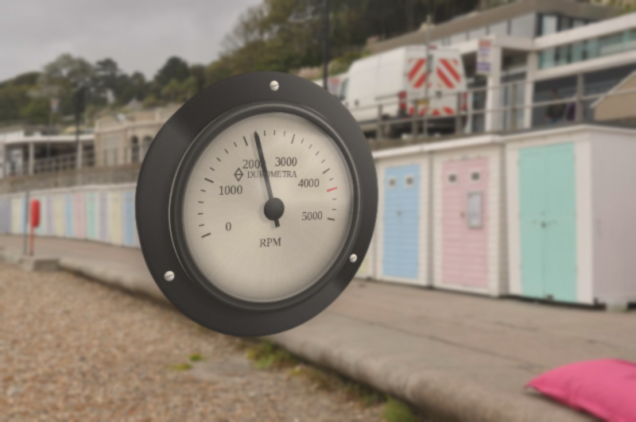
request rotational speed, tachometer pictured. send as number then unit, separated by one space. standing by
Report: 2200 rpm
